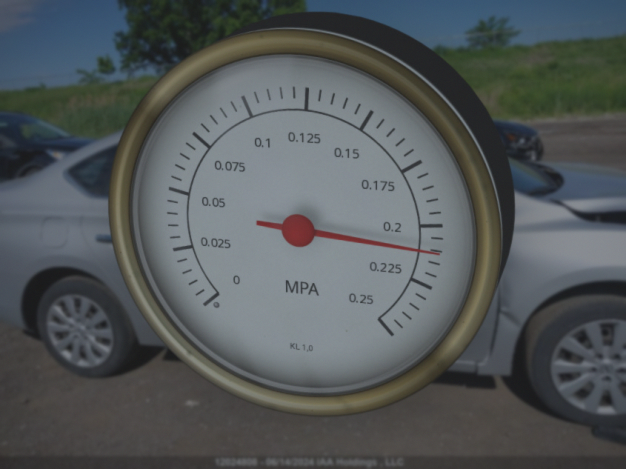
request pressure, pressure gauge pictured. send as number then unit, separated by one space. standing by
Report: 0.21 MPa
